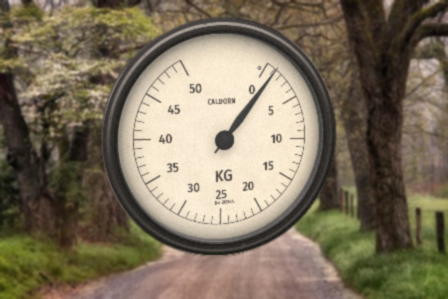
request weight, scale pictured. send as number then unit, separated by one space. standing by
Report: 1 kg
